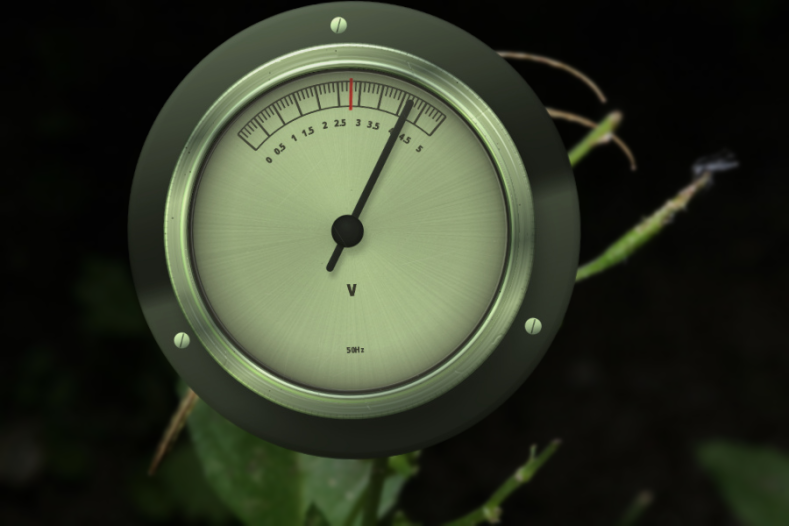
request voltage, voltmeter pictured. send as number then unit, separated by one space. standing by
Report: 4.2 V
